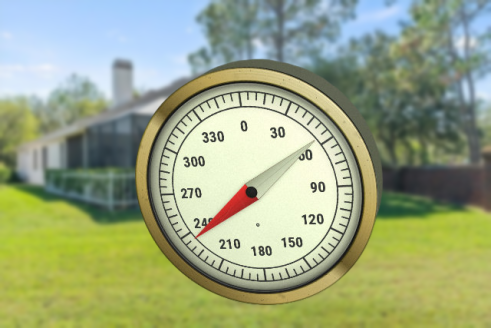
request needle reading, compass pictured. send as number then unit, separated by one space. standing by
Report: 235 °
